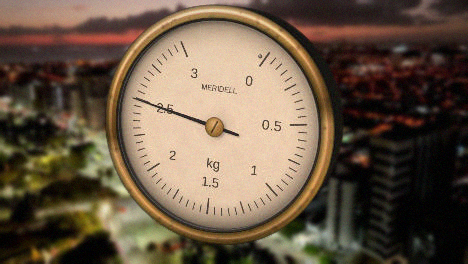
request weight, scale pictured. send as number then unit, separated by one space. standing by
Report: 2.5 kg
